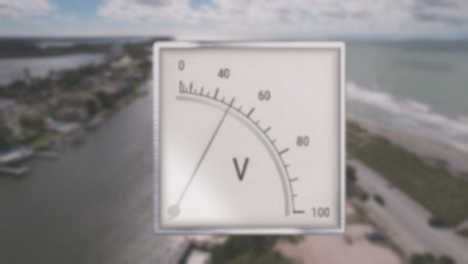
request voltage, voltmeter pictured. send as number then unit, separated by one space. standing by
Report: 50 V
